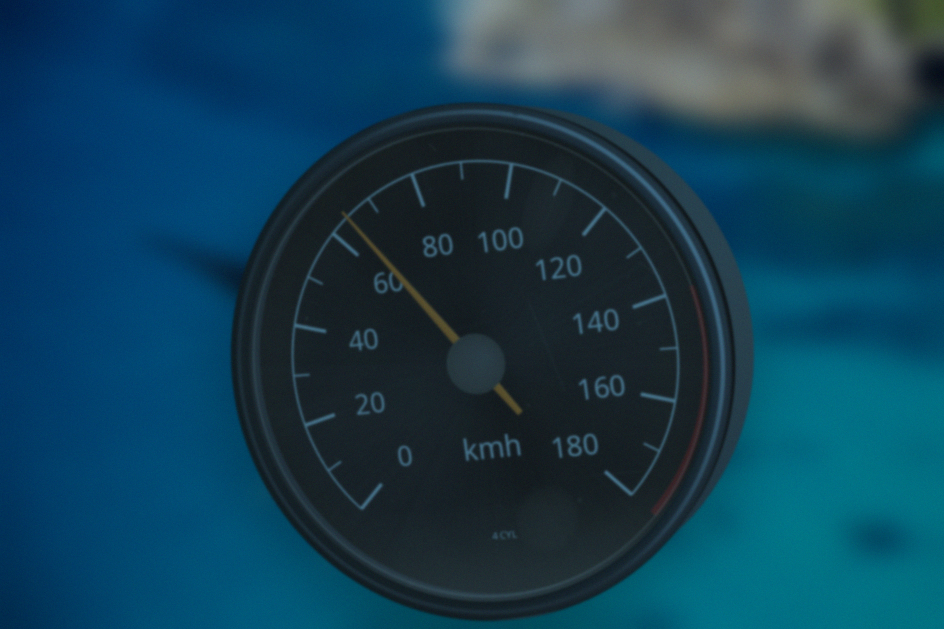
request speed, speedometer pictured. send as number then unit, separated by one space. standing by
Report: 65 km/h
